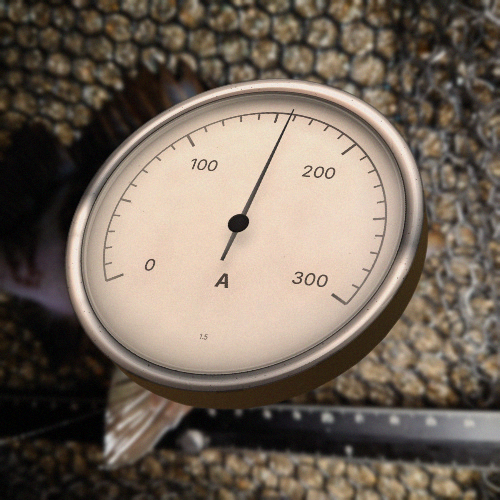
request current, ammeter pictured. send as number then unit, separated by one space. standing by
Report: 160 A
